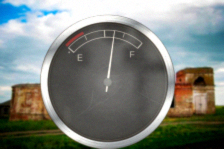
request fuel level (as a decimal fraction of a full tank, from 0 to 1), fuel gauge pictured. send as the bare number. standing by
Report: 0.625
